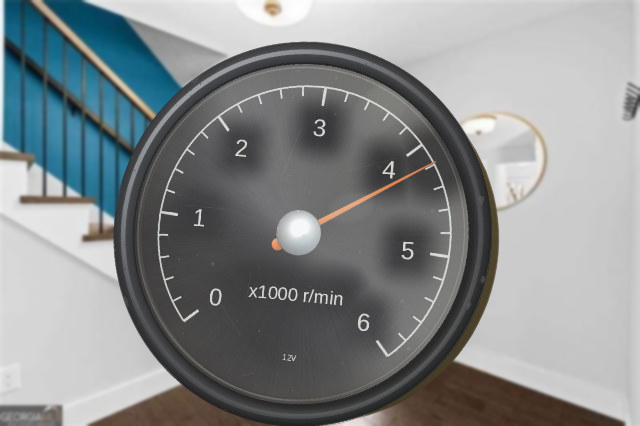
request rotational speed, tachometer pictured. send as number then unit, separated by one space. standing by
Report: 4200 rpm
